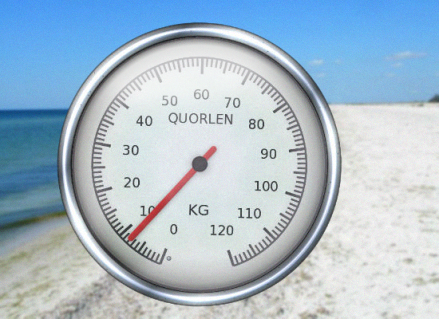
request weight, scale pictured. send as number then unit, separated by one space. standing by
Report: 8 kg
